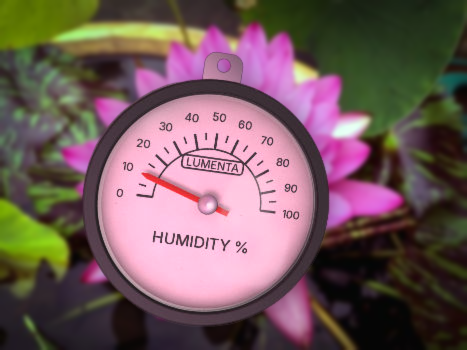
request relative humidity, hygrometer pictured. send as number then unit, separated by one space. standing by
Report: 10 %
